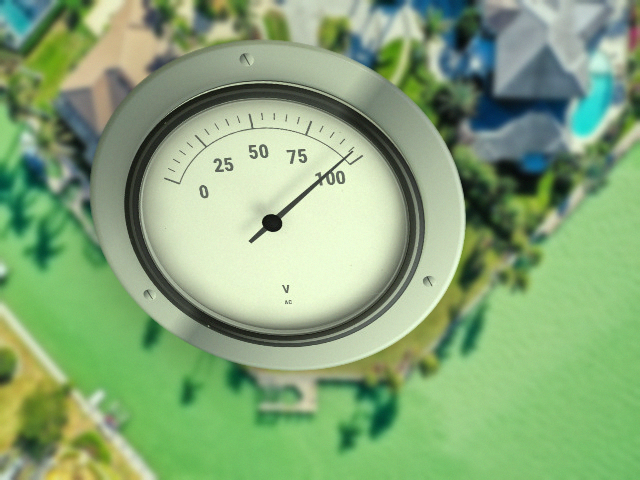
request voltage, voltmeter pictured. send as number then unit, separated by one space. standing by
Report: 95 V
